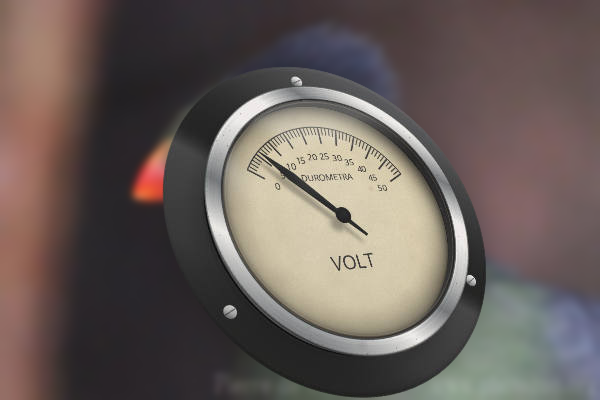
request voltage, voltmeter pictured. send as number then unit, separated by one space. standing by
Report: 5 V
